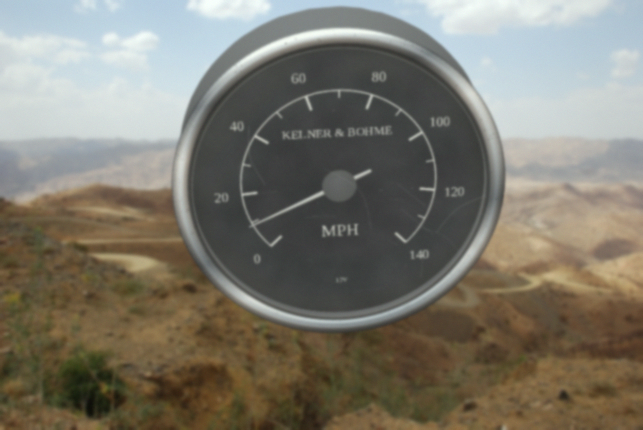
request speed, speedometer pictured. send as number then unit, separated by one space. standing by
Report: 10 mph
